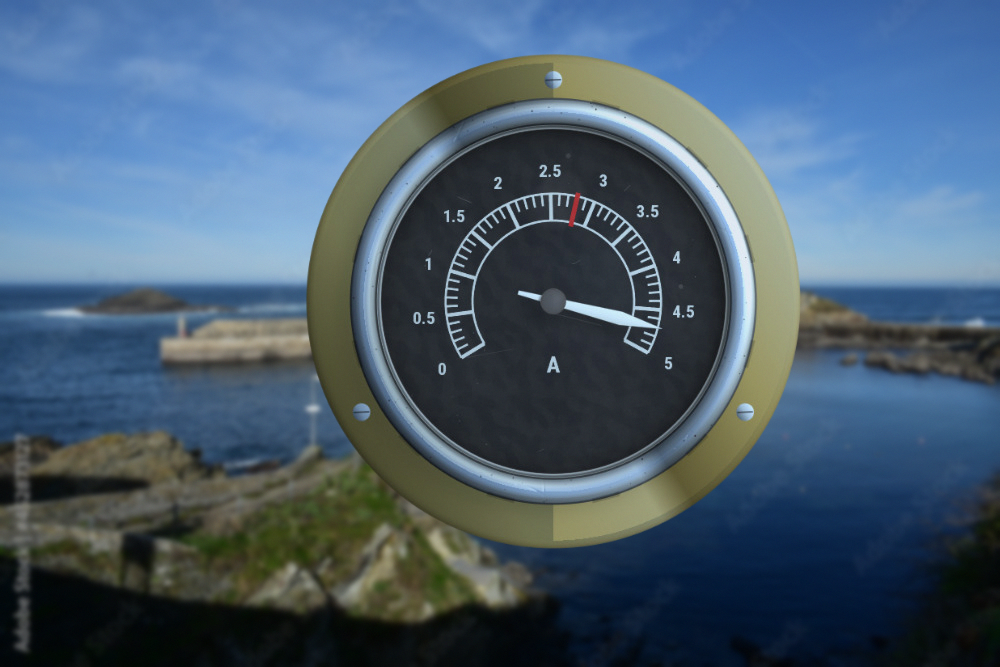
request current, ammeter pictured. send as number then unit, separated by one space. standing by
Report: 4.7 A
